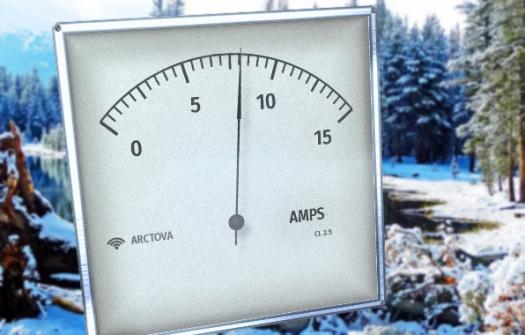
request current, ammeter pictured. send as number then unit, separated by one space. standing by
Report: 8 A
